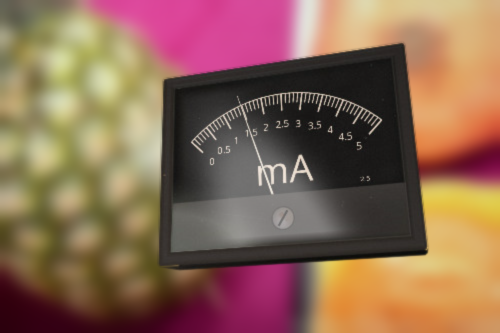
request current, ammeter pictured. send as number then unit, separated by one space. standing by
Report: 1.5 mA
